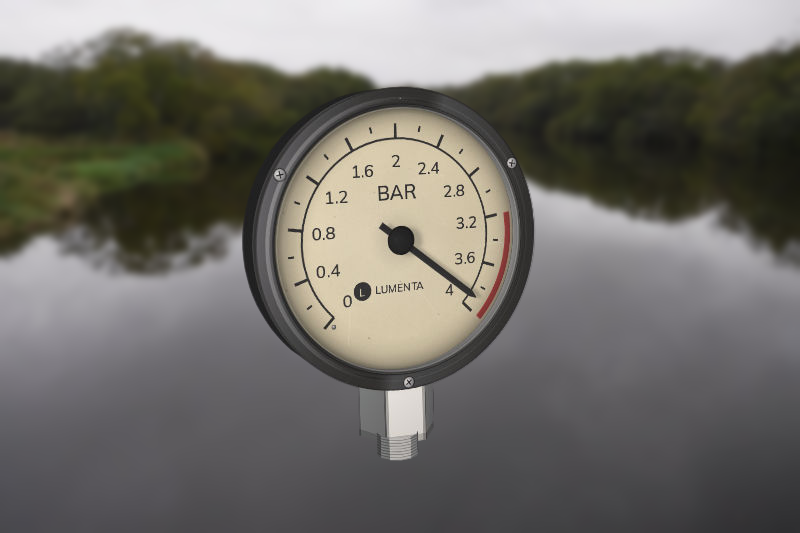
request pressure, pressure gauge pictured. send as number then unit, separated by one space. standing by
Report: 3.9 bar
